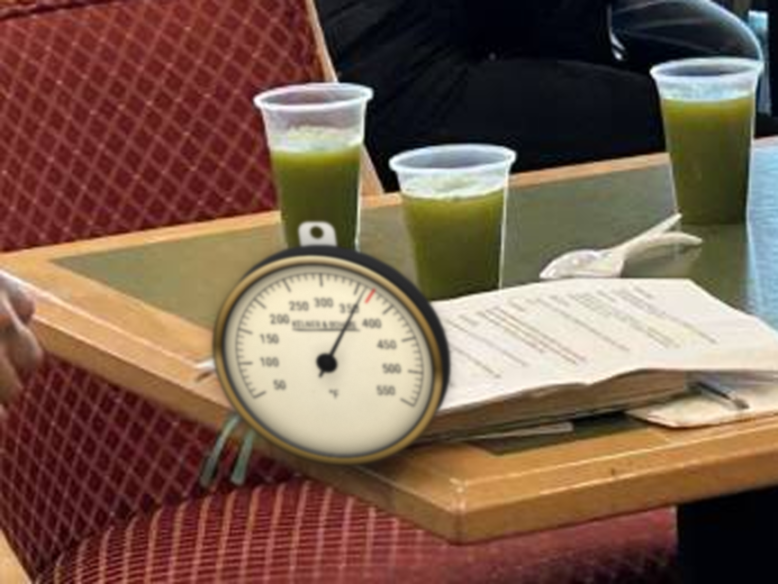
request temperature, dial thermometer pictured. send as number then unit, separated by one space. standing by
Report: 360 °F
